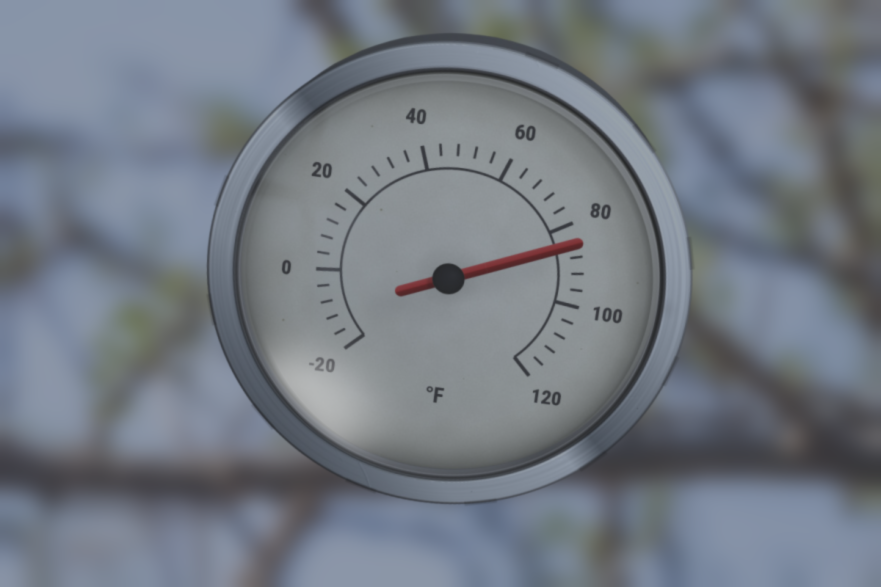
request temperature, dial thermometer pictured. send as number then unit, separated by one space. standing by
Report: 84 °F
